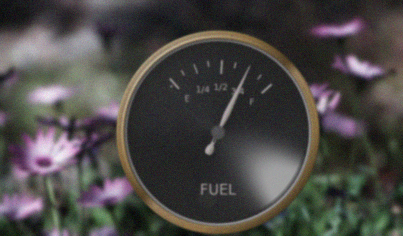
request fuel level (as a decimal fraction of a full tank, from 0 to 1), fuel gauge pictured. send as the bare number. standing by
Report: 0.75
